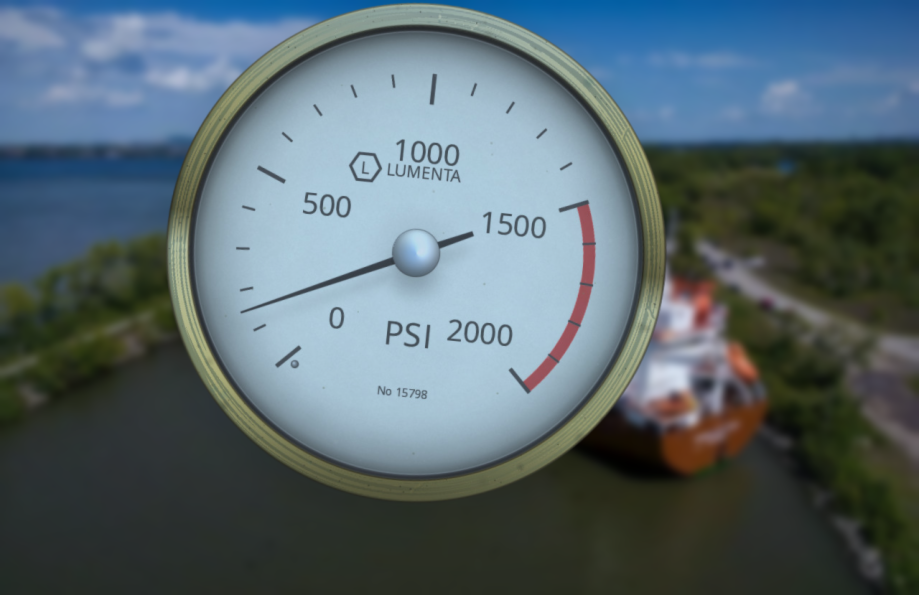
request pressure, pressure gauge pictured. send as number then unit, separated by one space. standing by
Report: 150 psi
